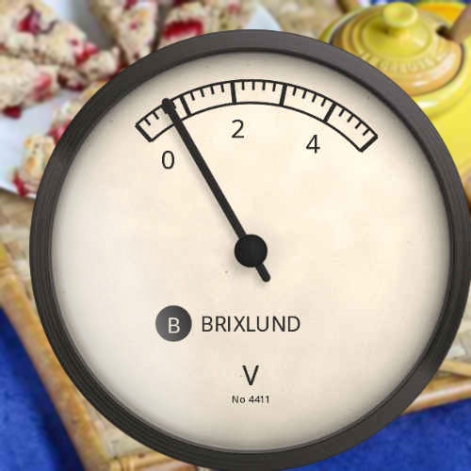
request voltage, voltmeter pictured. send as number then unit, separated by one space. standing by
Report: 0.7 V
